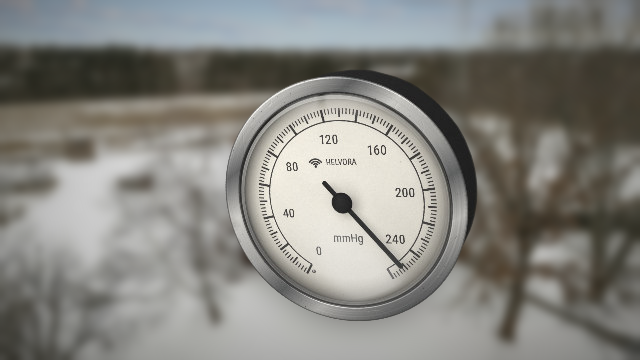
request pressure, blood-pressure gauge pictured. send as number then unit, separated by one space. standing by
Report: 250 mmHg
